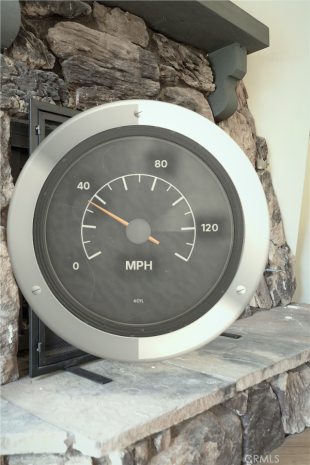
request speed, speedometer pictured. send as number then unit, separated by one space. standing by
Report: 35 mph
